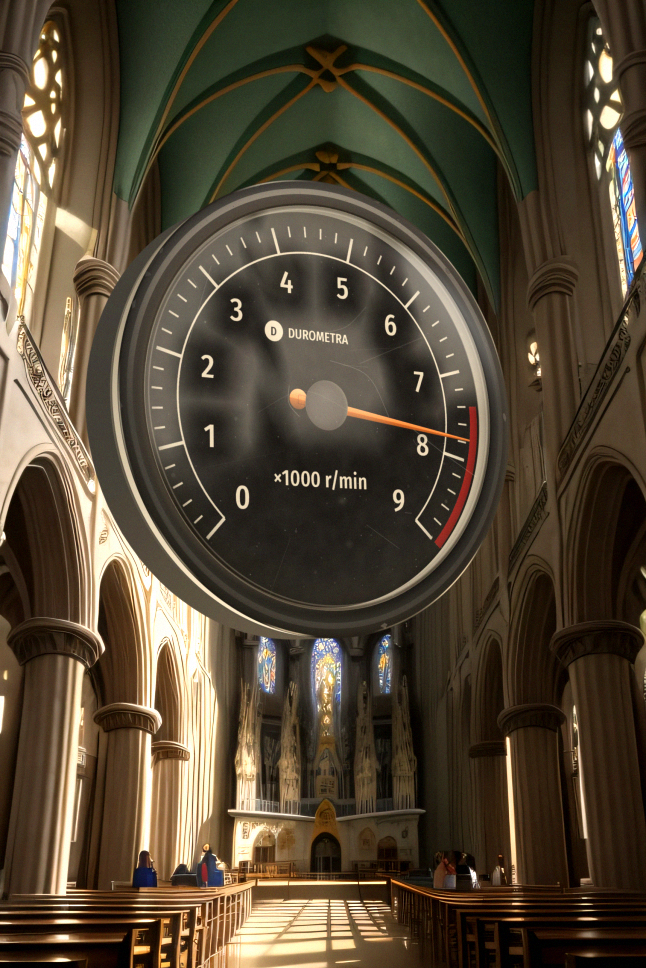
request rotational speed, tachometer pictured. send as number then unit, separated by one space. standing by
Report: 7800 rpm
